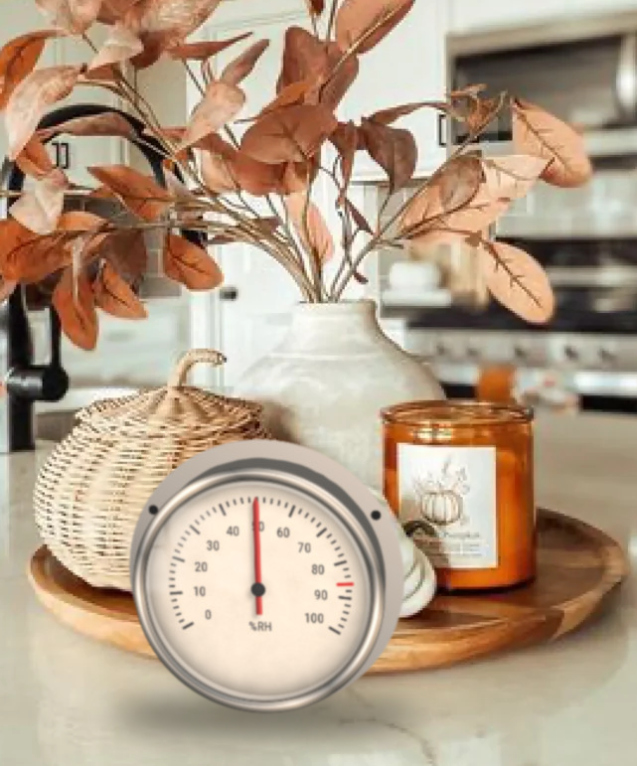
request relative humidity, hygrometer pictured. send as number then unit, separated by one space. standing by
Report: 50 %
